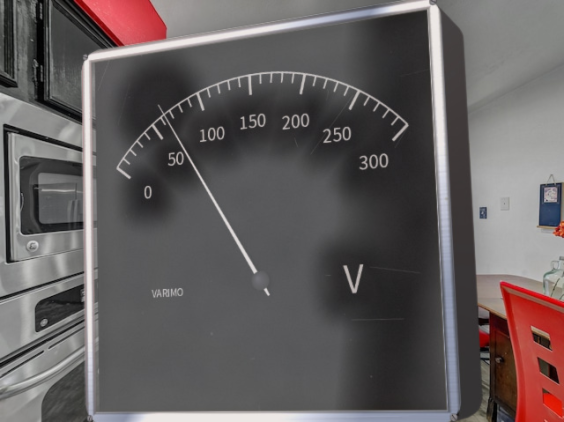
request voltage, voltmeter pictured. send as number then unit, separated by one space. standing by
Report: 65 V
